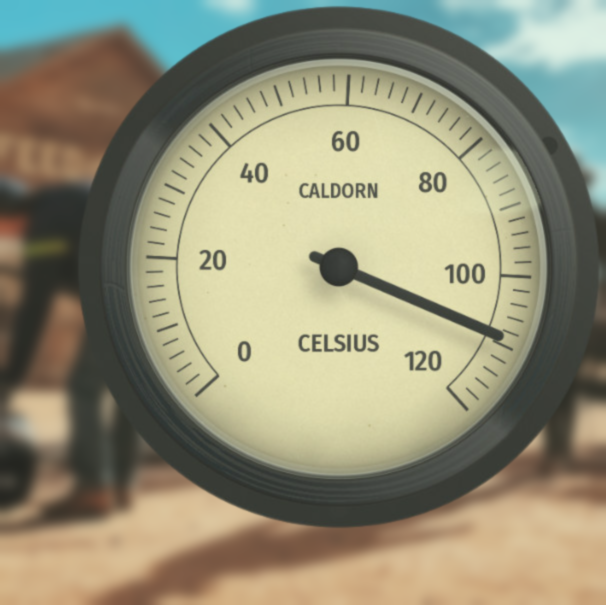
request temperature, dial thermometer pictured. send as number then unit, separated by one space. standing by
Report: 109 °C
